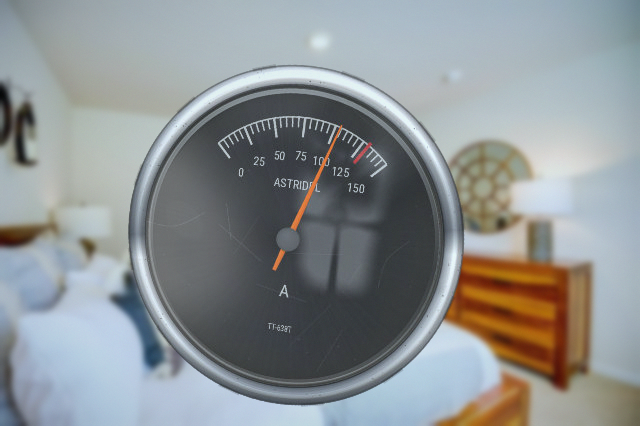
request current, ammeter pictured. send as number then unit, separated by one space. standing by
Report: 105 A
